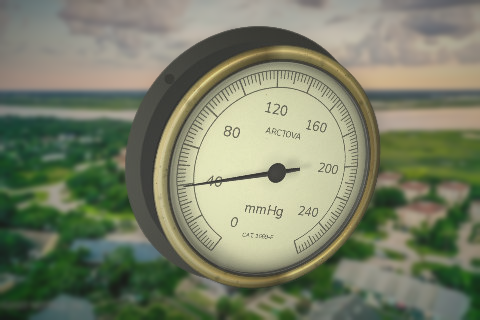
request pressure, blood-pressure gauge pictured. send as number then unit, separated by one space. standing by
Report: 40 mmHg
